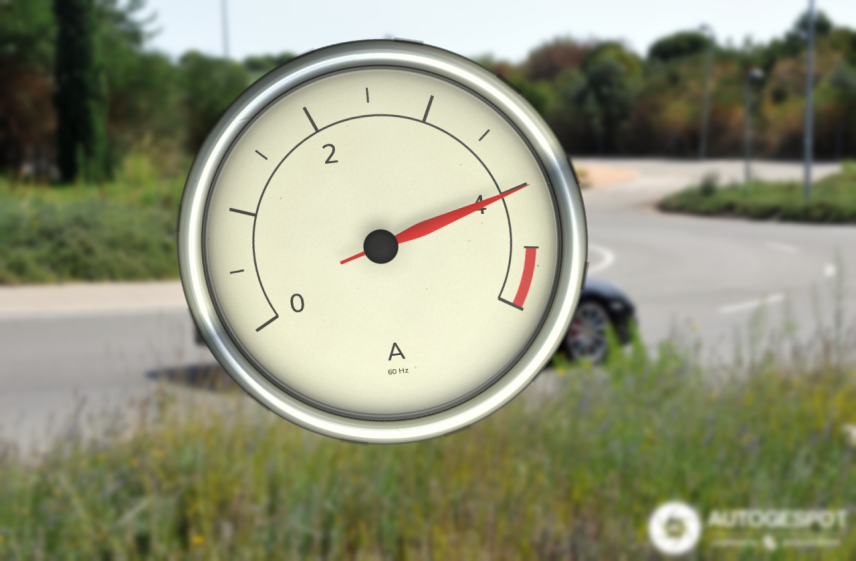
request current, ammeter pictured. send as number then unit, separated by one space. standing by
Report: 4 A
